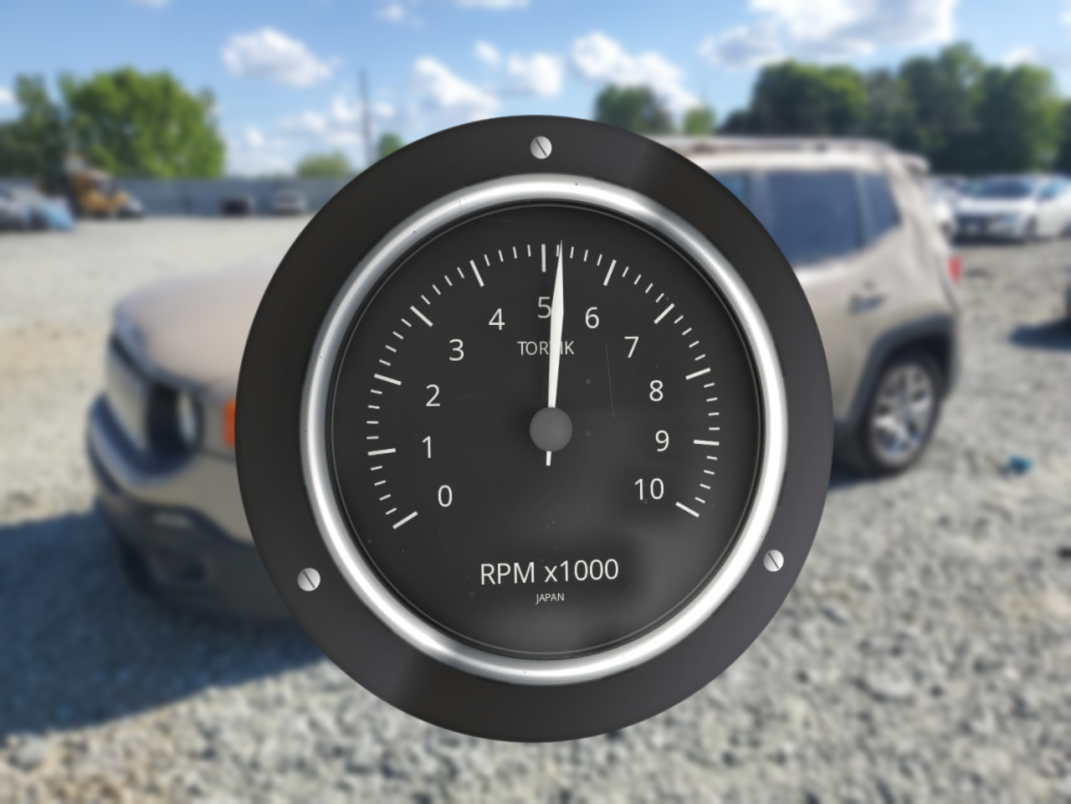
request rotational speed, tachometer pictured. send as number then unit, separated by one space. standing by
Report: 5200 rpm
